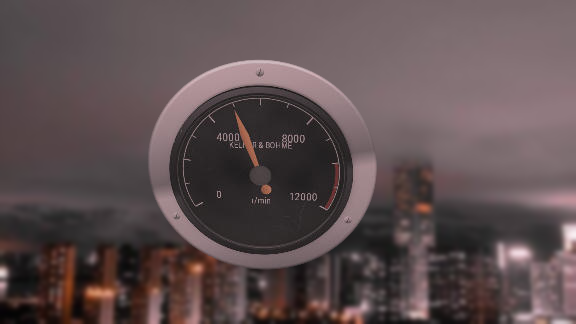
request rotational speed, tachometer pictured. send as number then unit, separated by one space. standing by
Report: 5000 rpm
